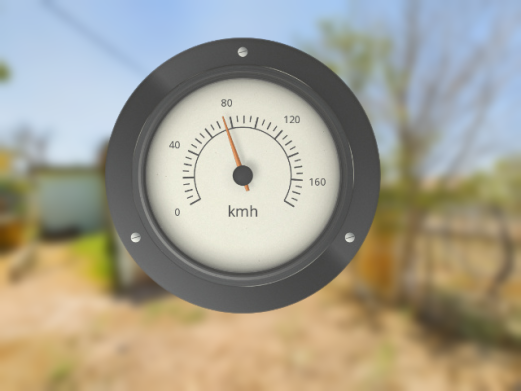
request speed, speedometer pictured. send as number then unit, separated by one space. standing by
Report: 75 km/h
